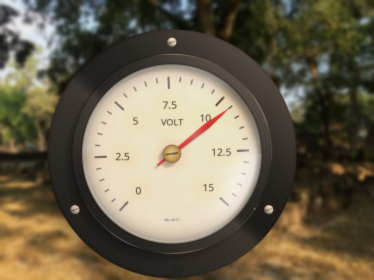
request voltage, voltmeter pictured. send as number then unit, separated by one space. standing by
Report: 10.5 V
